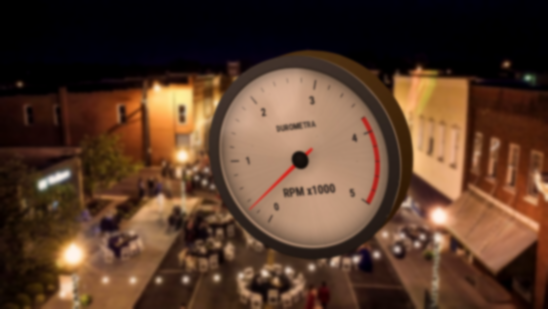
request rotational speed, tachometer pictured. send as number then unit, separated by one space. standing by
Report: 300 rpm
